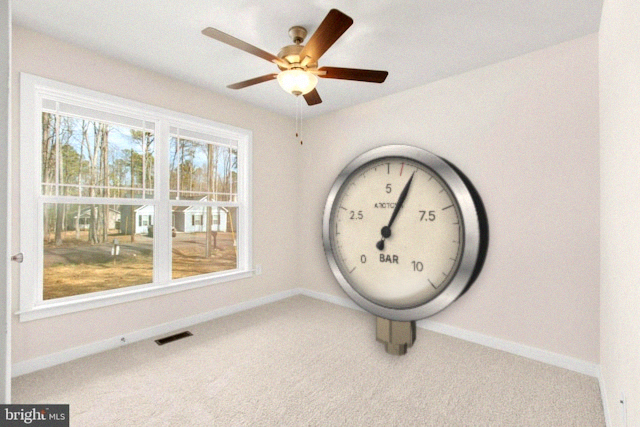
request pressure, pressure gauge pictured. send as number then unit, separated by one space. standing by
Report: 6 bar
